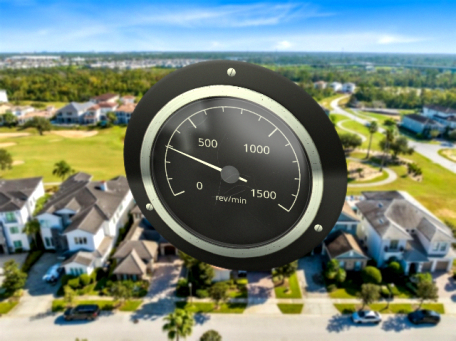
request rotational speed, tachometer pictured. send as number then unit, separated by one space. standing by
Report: 300 rpm
